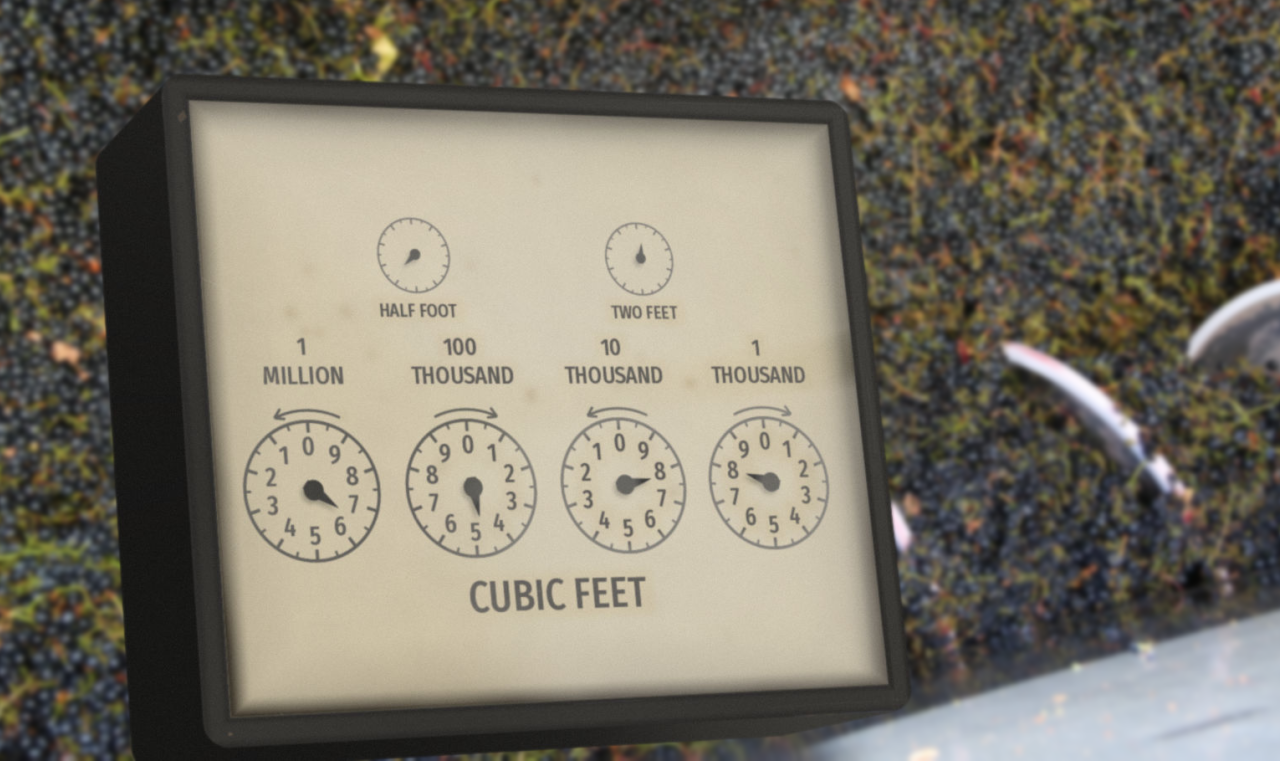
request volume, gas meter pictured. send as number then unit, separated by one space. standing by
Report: 647800 ft³
